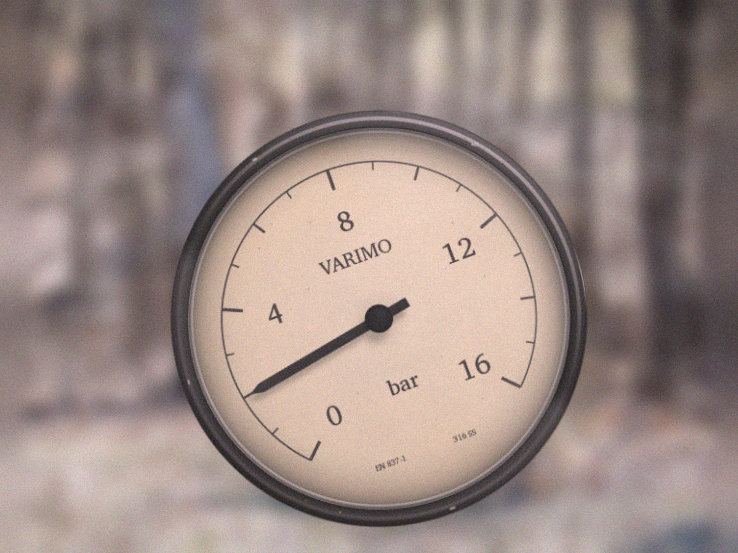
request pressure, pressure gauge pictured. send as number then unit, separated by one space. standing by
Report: 2 bar
